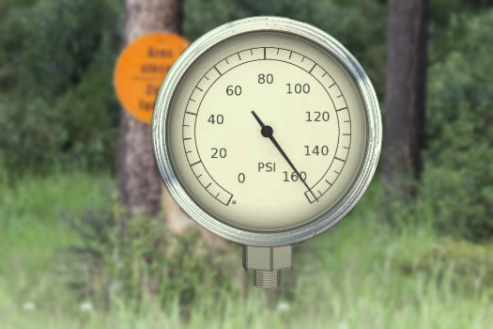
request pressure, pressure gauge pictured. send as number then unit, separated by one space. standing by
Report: 157.5 psi
